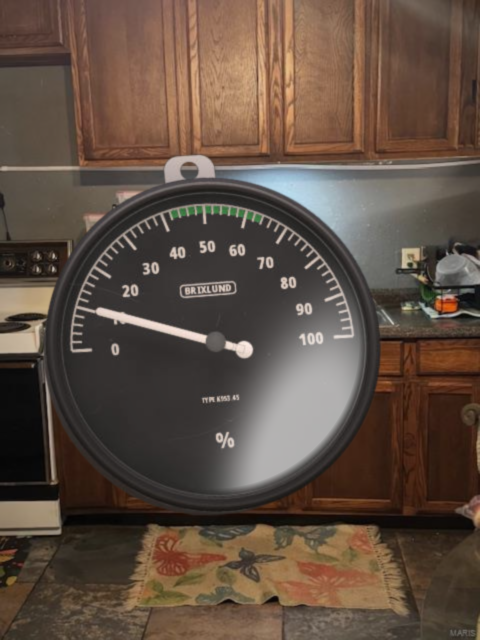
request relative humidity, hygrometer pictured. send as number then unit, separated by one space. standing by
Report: 10 %
